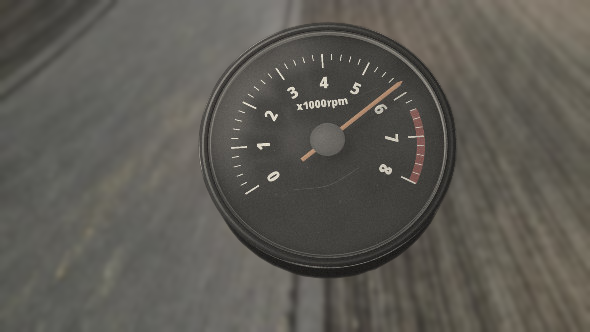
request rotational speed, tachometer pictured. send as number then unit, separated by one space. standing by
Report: 5800 rpm
